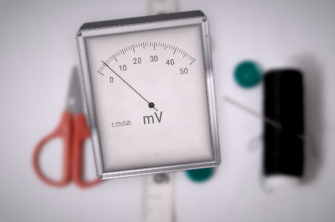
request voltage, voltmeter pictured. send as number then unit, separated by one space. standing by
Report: 5 mV
